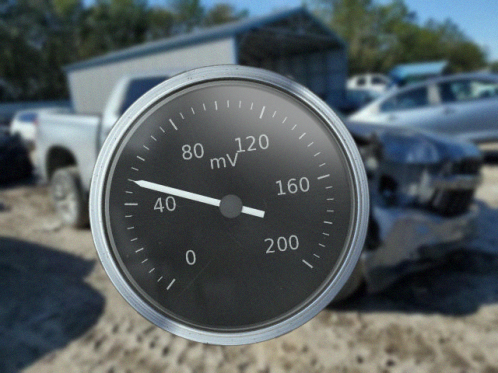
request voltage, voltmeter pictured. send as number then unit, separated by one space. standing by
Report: 50 mV
